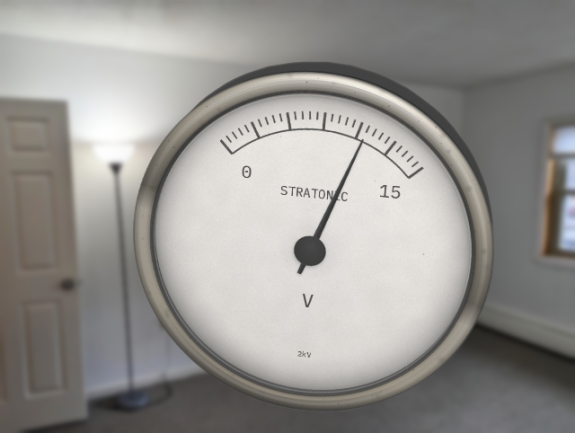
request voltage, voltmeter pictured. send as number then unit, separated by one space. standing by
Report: 10.5 V
